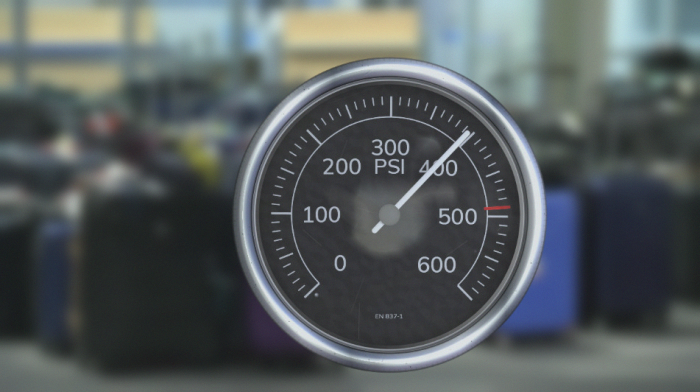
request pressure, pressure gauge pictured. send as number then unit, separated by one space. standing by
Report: 395 psi
